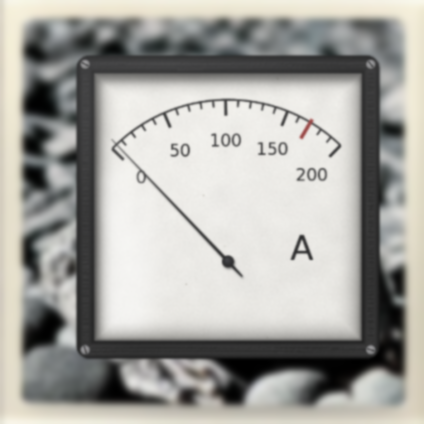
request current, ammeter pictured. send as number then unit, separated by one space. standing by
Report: 5 A
